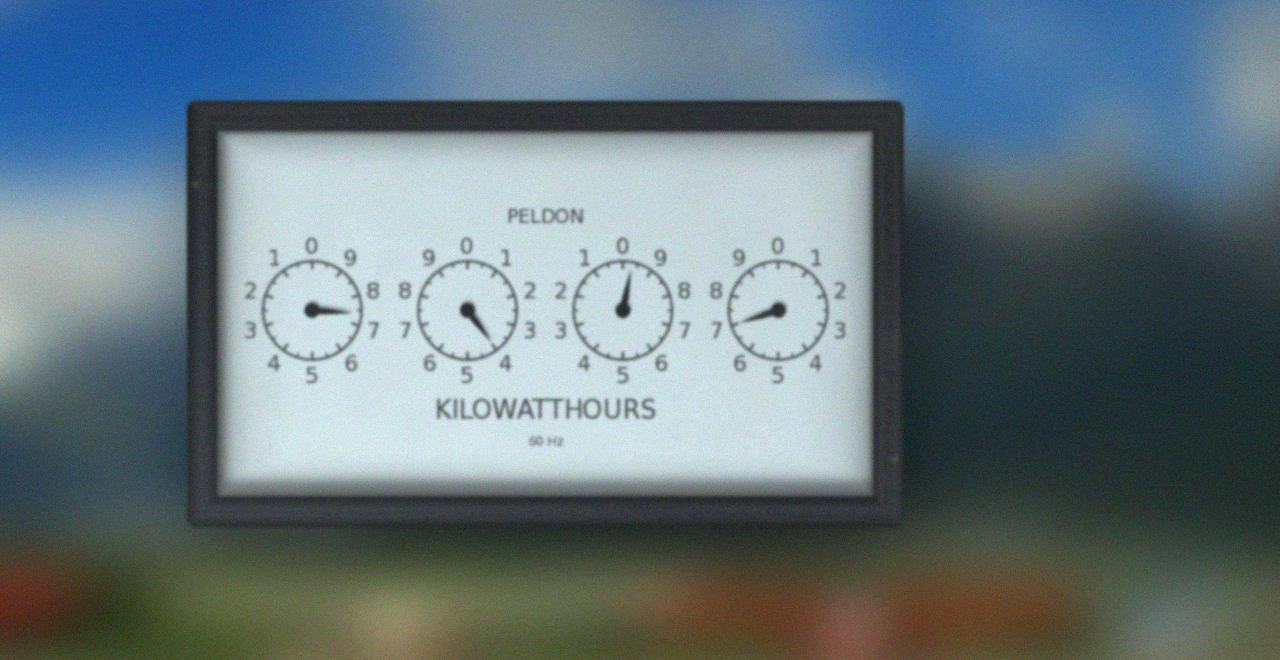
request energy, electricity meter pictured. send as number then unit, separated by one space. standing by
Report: 7397 kWh
